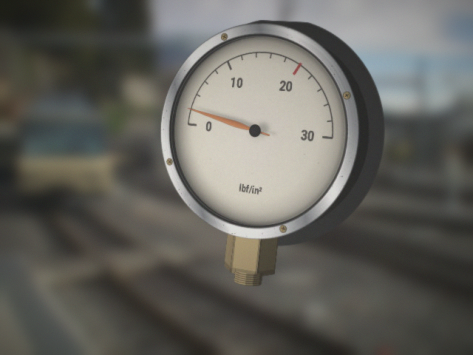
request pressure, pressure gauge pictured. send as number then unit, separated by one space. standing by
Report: 2 psi
